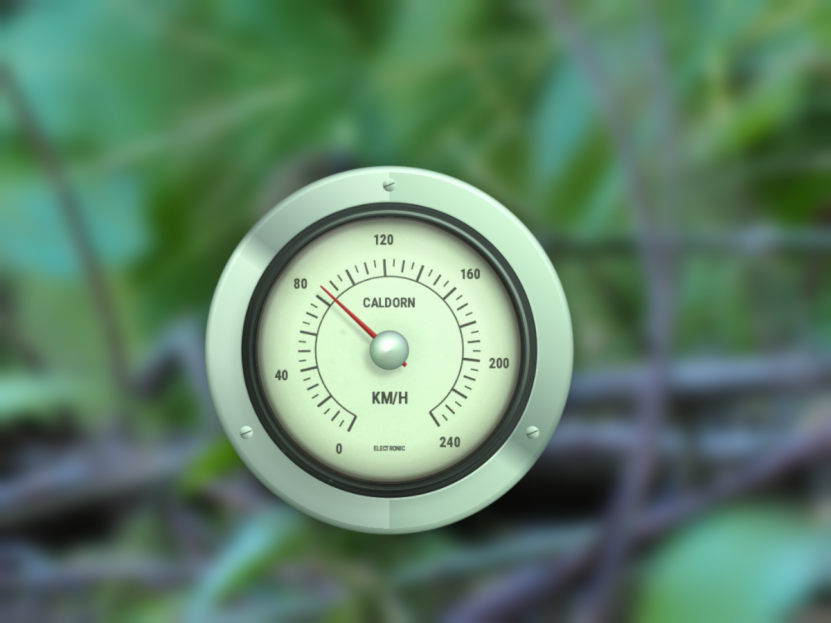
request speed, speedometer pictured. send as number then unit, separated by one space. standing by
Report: 85 km/h
